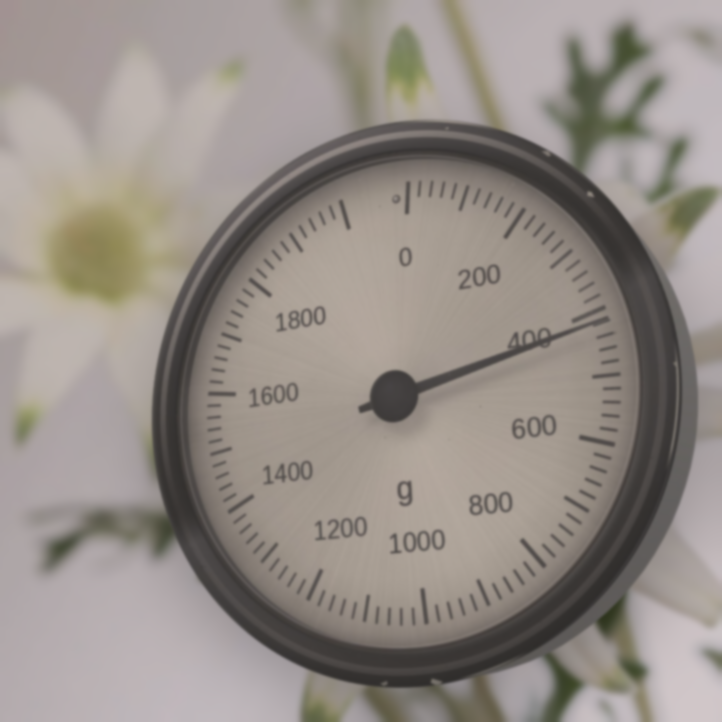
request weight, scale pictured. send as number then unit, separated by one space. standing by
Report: 420 g
